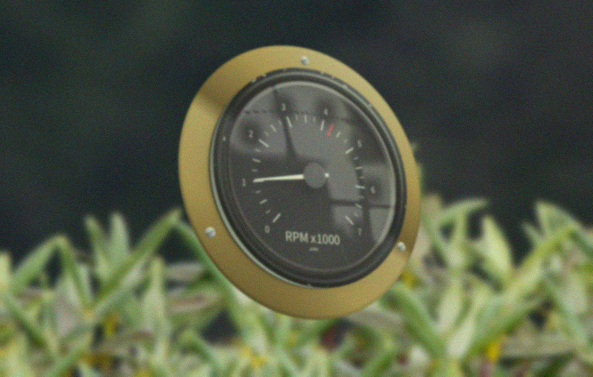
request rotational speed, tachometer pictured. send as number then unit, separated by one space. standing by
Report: 1000 rpm
